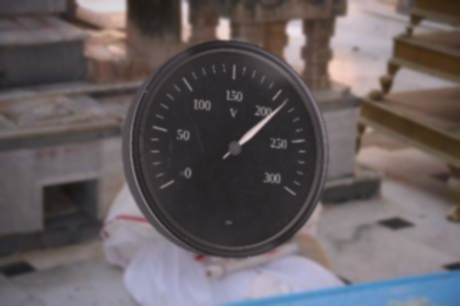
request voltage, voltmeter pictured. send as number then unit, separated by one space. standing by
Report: 210 V
